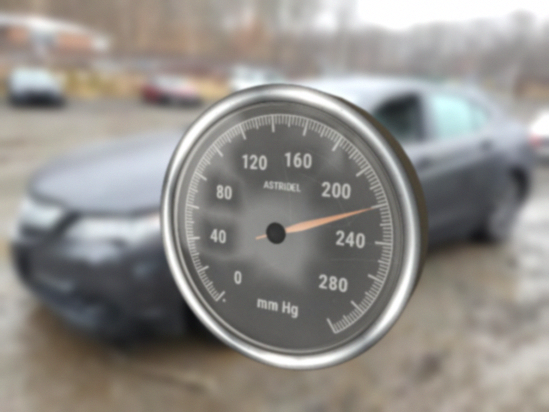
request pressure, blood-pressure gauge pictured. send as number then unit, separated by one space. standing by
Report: 220 mmHg
